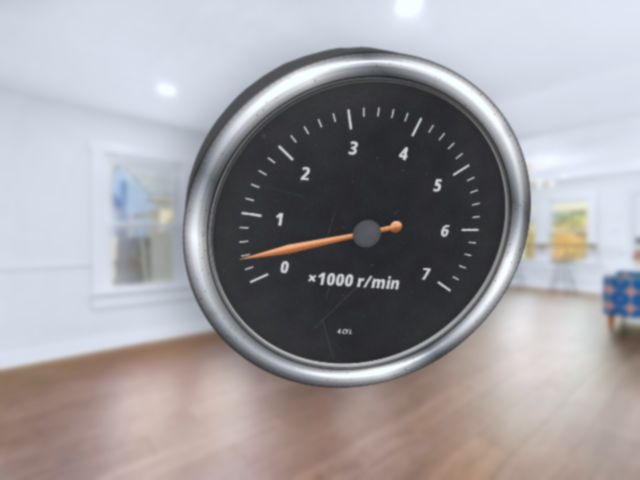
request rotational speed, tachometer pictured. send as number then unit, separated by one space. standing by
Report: 400 rpm
